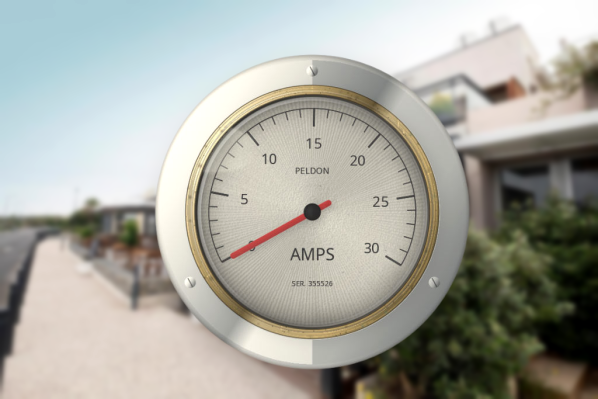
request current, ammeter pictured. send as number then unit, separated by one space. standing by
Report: 0 A
